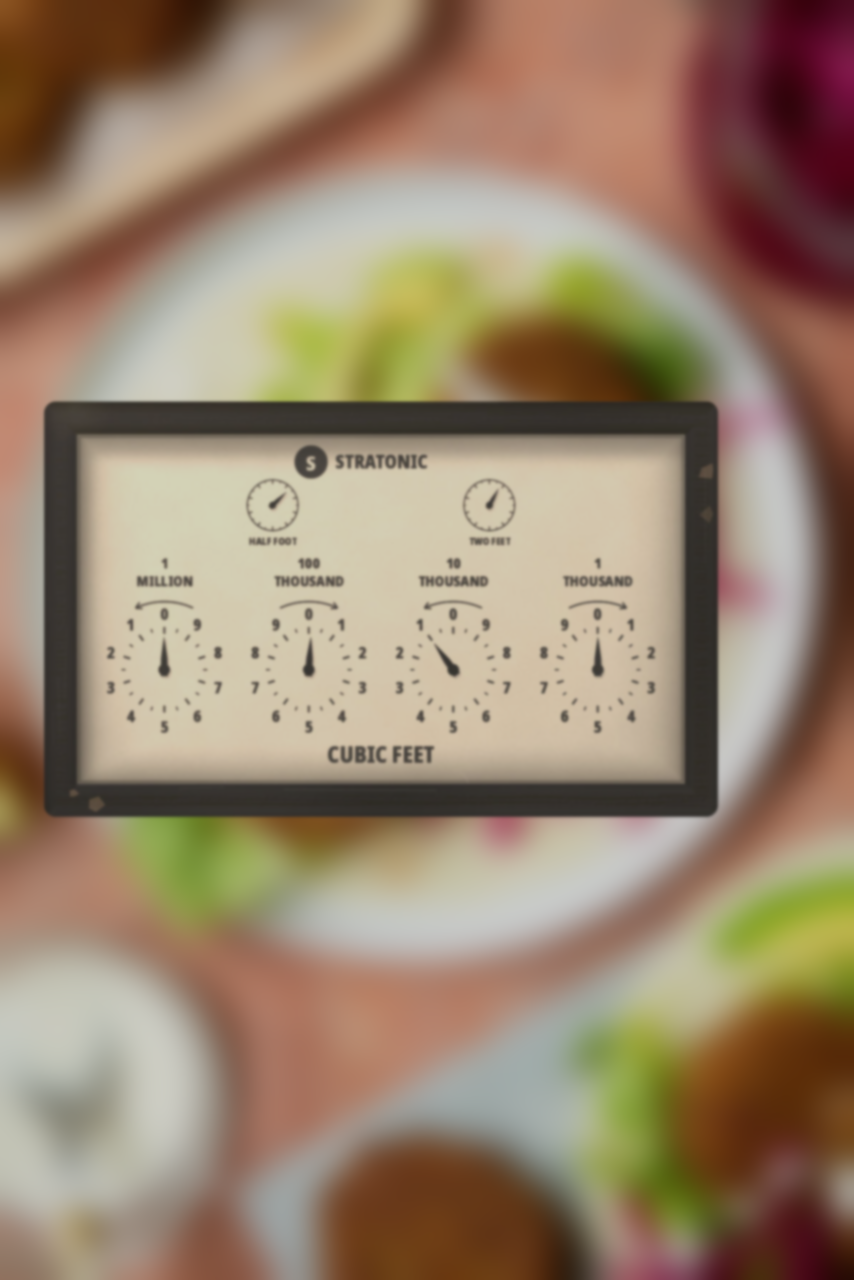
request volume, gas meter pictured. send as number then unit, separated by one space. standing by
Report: 1000 ft³
